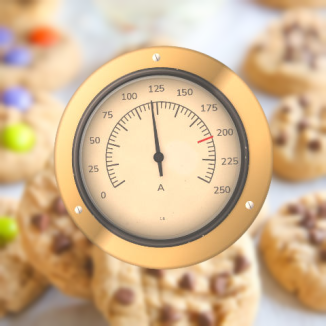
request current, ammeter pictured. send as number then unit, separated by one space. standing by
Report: 120 A
